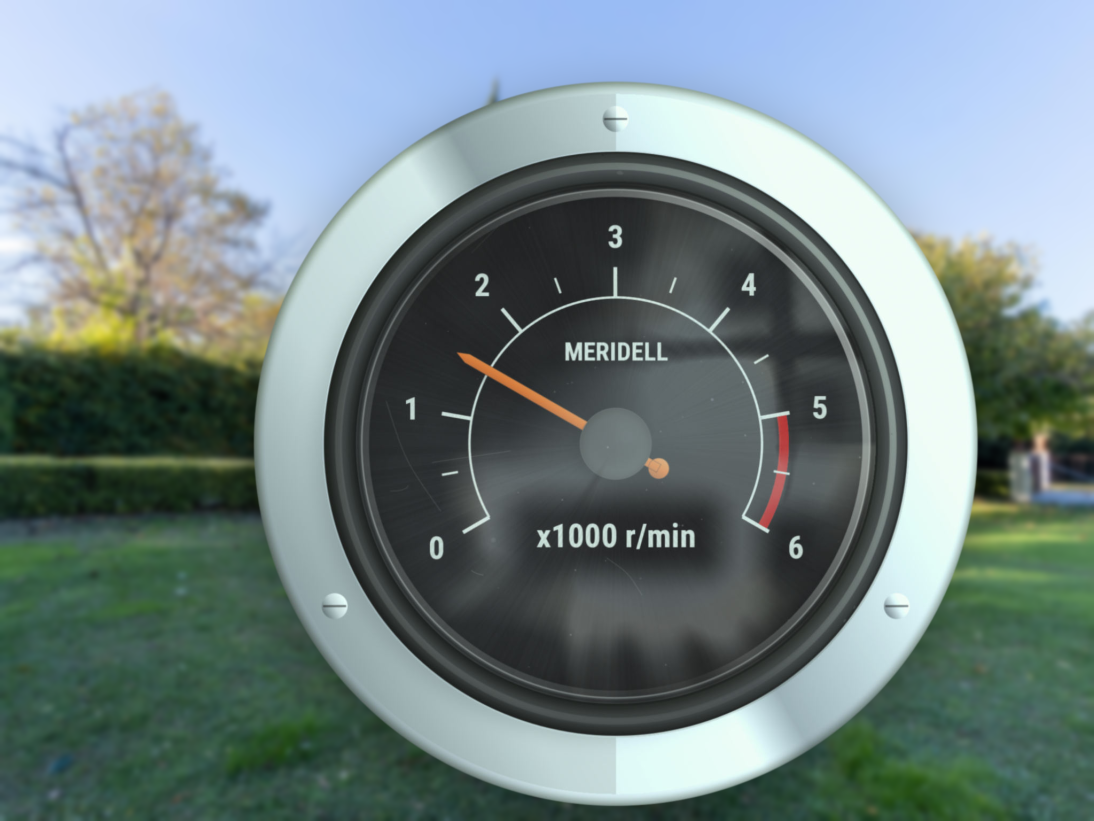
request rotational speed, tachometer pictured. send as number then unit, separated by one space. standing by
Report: 1500 rpm
